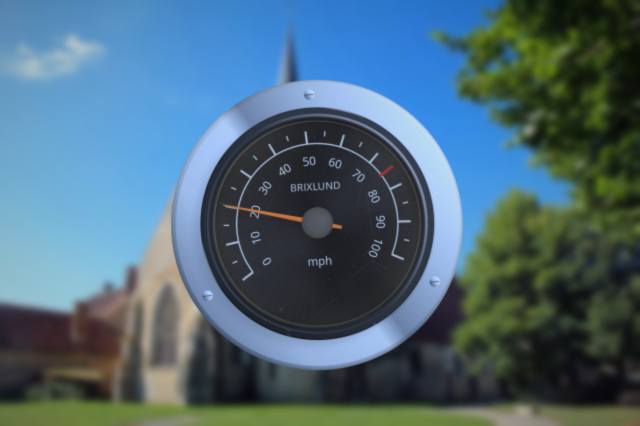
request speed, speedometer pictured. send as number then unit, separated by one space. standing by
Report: 20 mph
